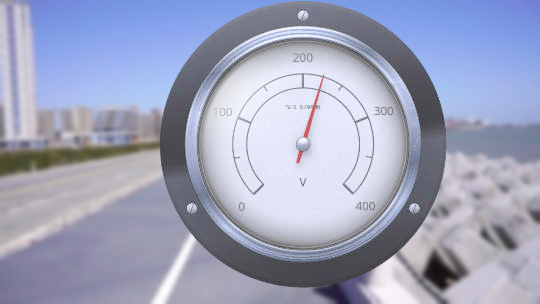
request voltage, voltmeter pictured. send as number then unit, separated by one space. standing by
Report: 225 V
